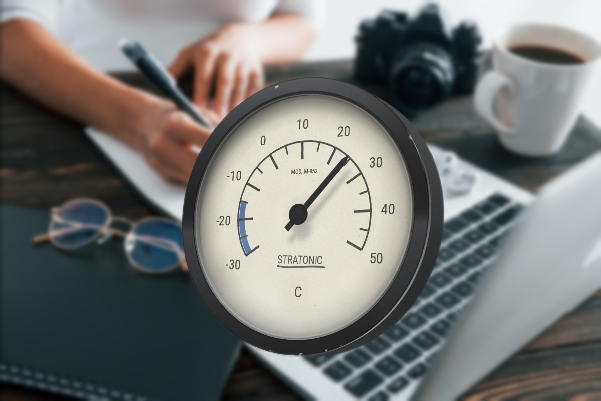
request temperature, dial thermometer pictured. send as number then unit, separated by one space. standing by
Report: 25 °C
